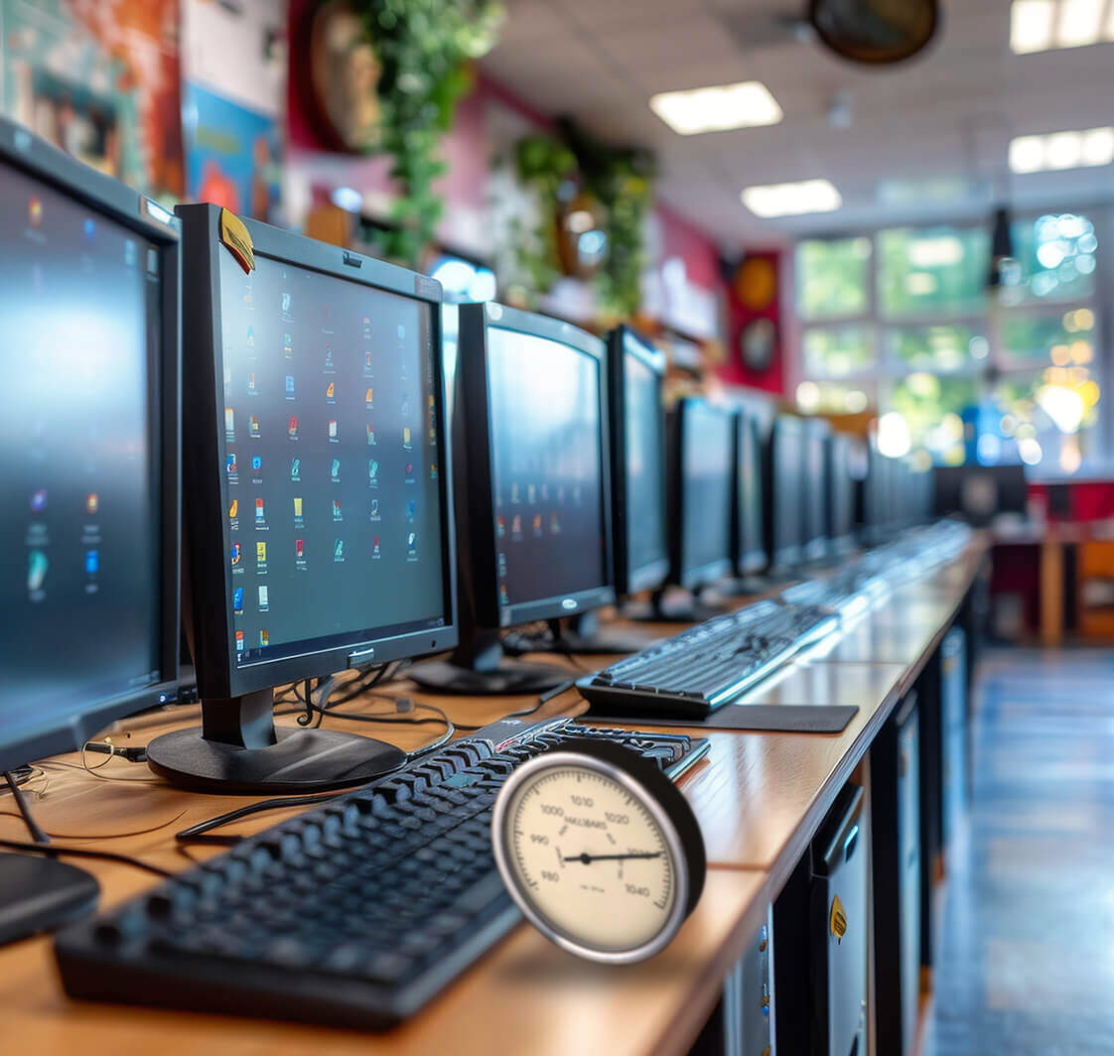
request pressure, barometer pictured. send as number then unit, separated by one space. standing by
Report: 1030 mbar
